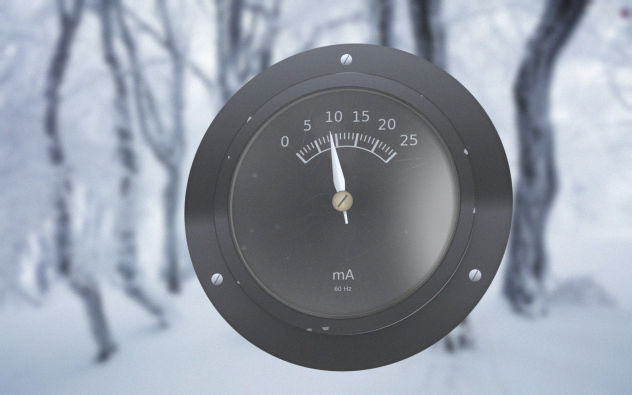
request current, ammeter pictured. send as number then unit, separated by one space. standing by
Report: 9 mA
